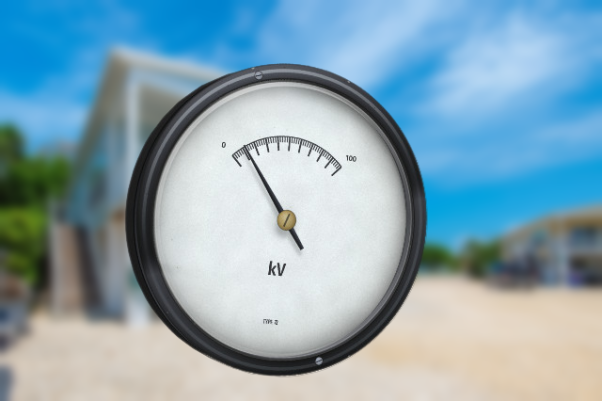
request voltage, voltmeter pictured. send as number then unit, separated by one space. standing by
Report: 10 kV
